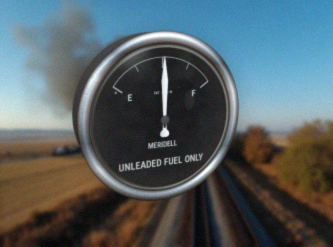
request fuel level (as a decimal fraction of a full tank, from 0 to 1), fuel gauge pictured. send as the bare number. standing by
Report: 0.5
